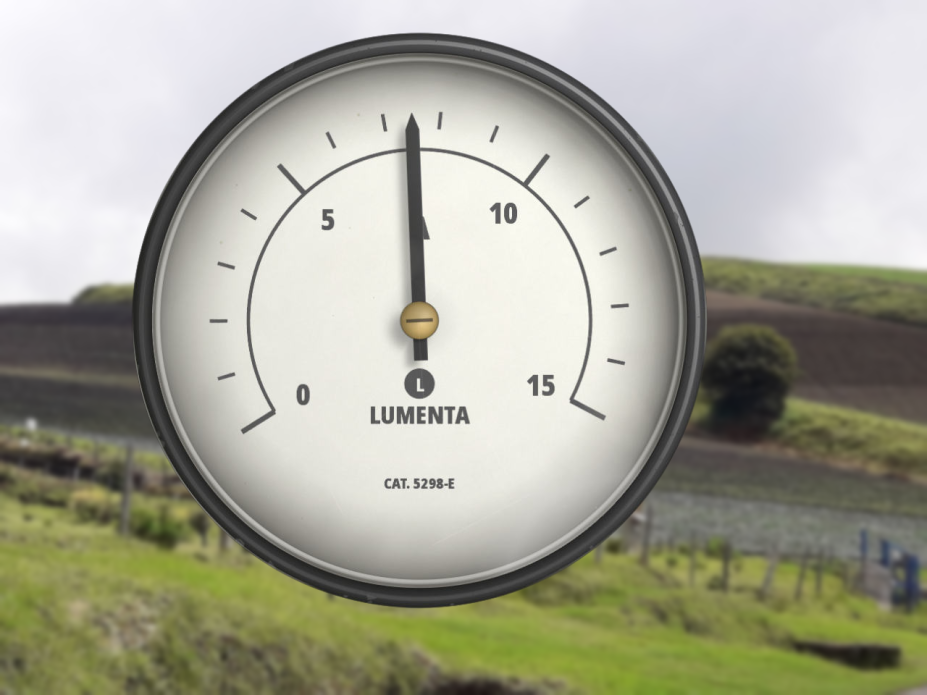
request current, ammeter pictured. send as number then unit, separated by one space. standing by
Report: 7.5 A
